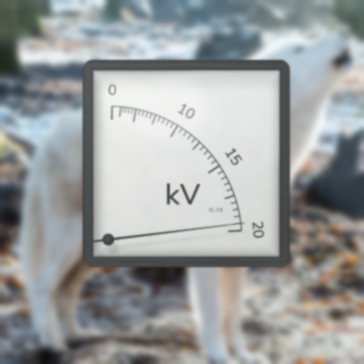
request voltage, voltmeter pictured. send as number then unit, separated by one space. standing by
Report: 19.5 kV
